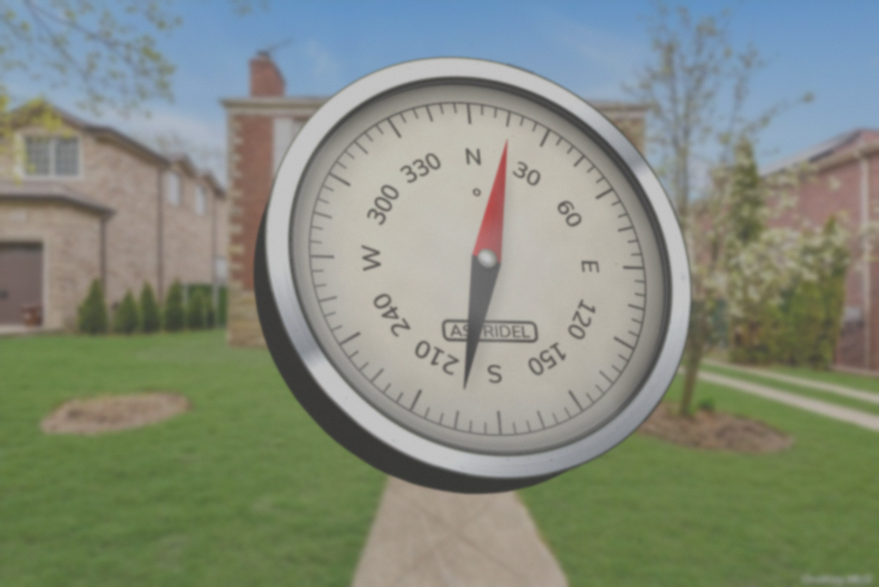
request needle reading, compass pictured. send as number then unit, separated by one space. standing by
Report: 15 °
